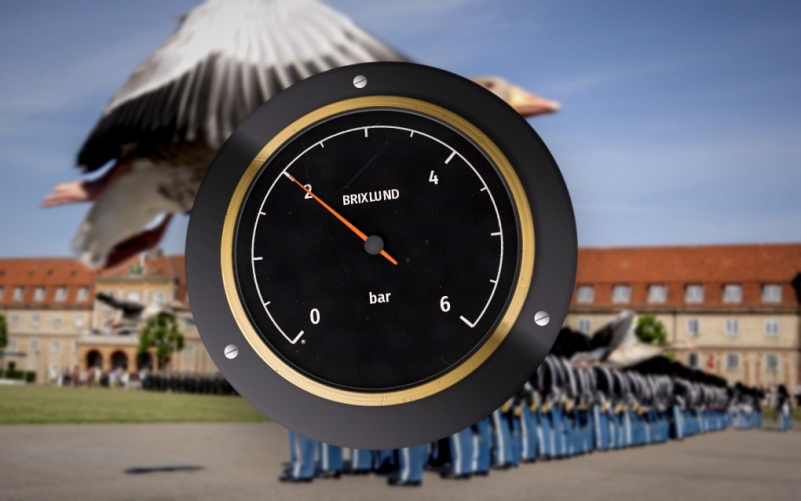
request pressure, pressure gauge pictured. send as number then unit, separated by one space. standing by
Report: 2 bar
